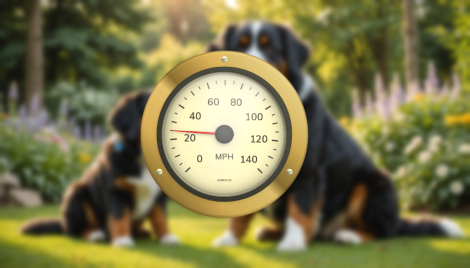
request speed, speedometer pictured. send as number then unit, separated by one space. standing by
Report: 25 mph
